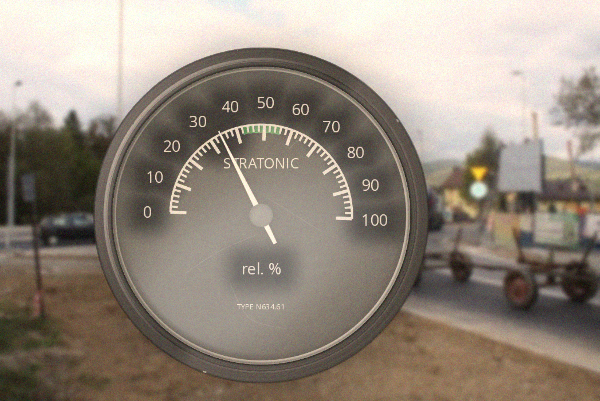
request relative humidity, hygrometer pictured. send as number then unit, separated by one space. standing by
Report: 34 %
